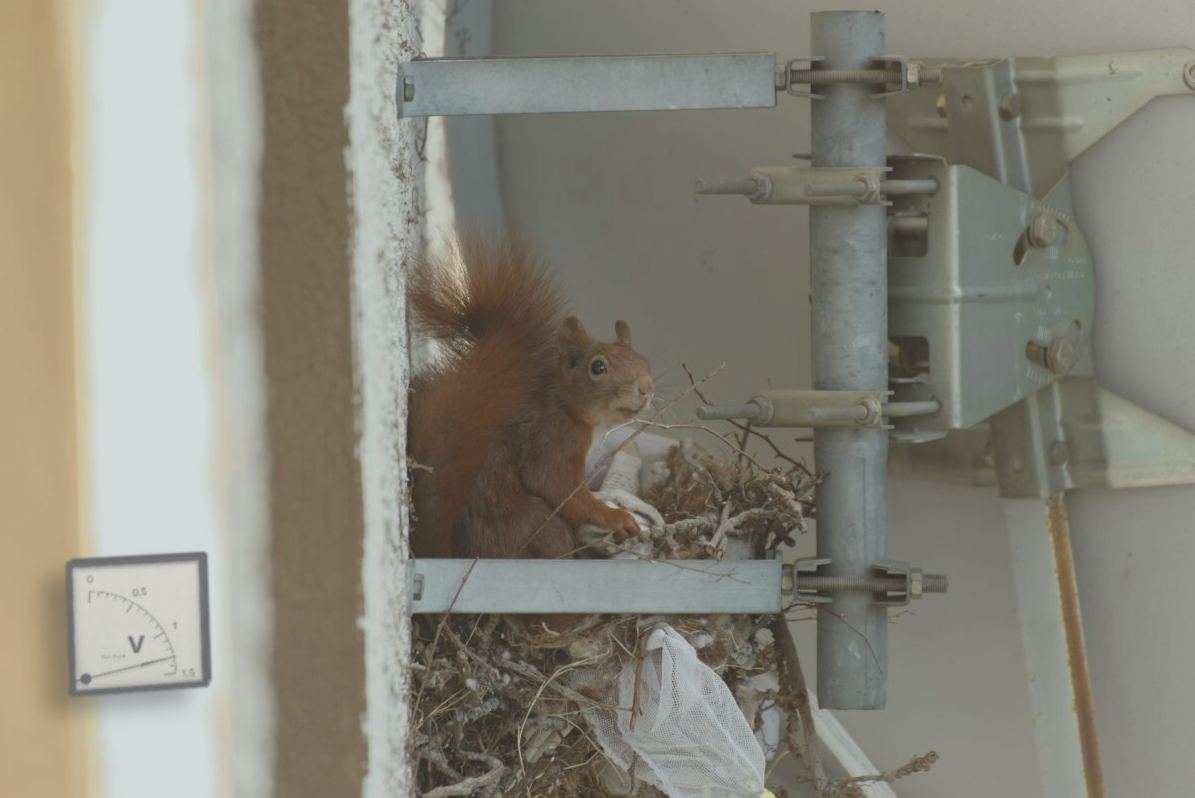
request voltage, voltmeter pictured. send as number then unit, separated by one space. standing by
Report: 1.3 V
